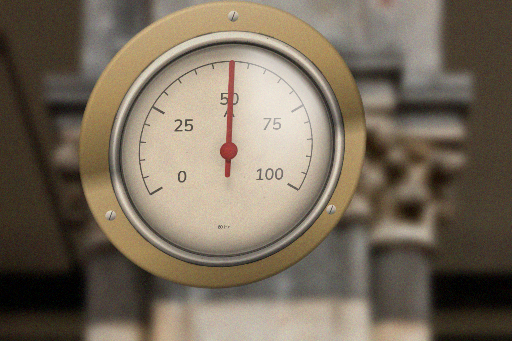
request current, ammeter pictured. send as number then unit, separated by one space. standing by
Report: 50 A
